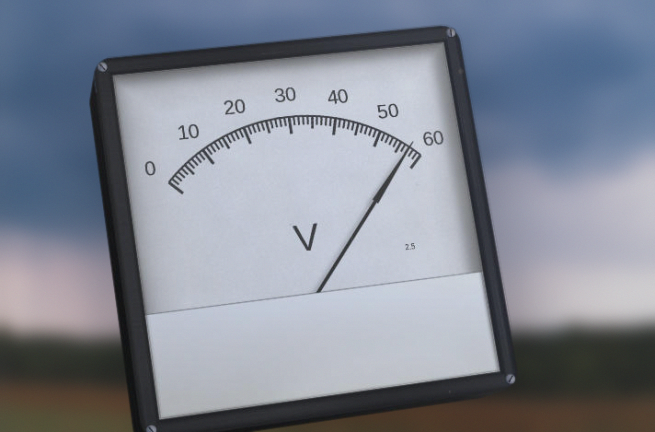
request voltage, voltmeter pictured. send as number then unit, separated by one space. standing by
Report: 57 V
